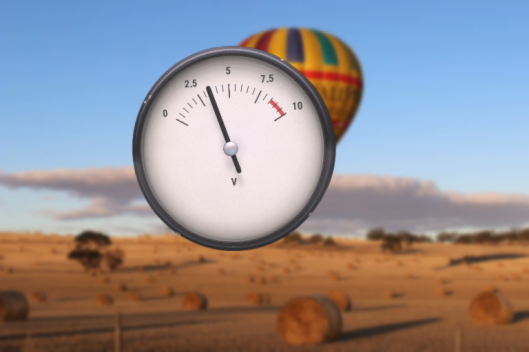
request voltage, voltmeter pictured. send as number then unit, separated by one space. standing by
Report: 3.5 V
